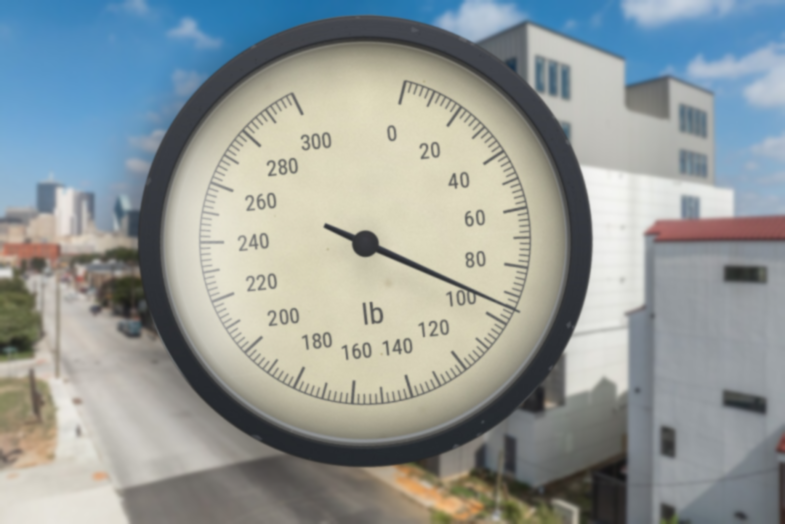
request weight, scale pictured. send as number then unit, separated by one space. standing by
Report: 94 lb
